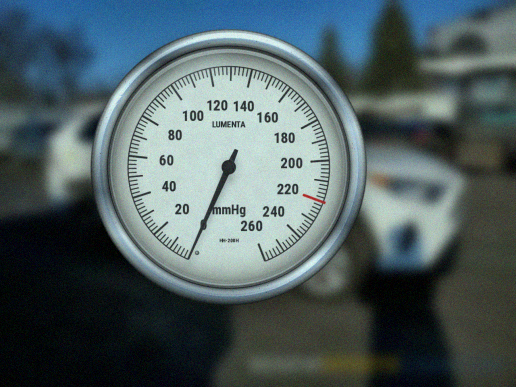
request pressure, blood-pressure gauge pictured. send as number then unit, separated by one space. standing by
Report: 0 mmHg
